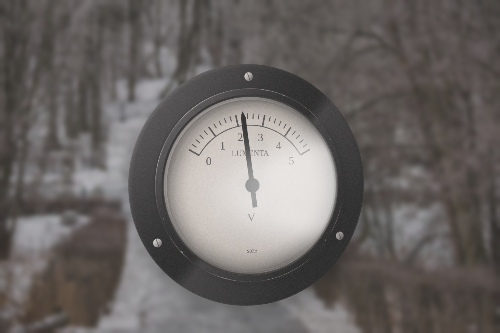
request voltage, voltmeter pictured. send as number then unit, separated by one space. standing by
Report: 2.2 V
